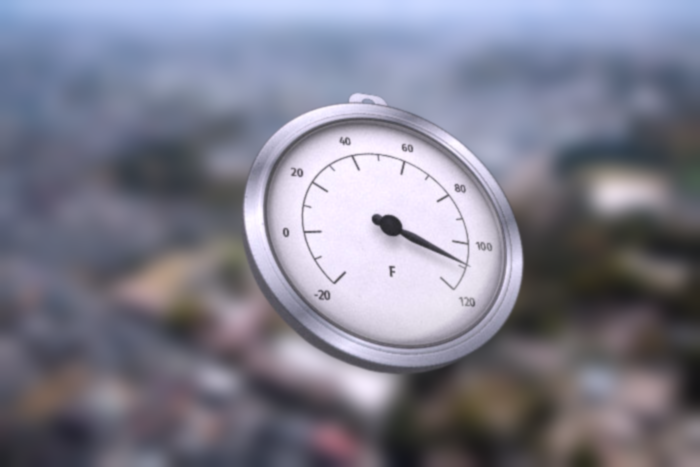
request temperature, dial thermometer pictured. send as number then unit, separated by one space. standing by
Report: 110 °F
